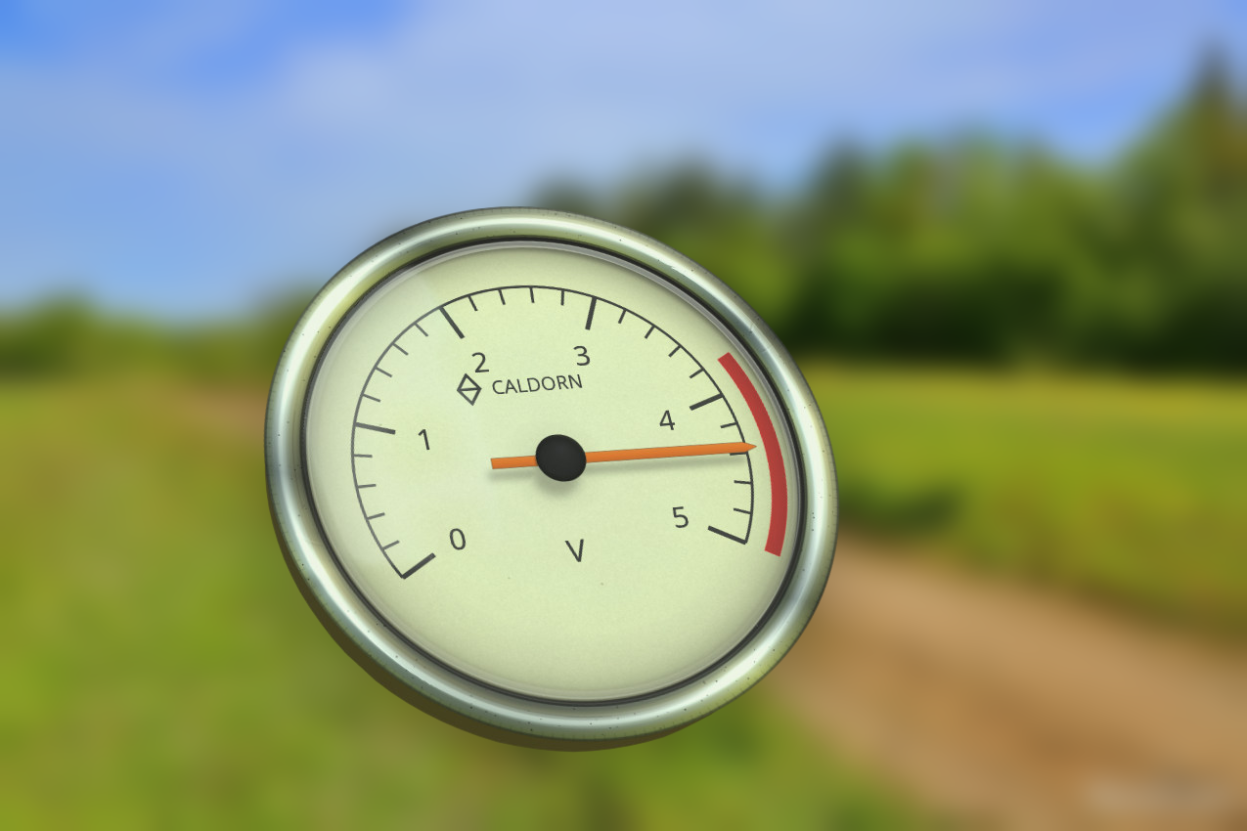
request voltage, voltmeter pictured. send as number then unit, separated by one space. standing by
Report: 4.4 V
